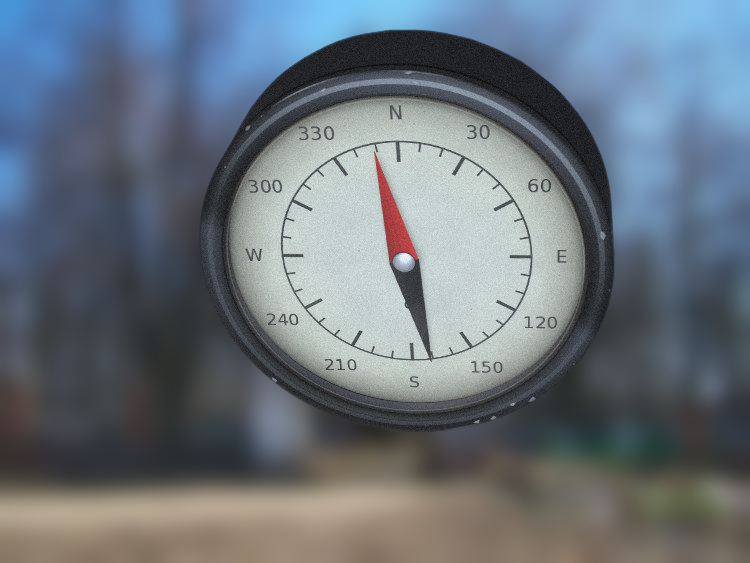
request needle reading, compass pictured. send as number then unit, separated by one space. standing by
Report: 350 °
